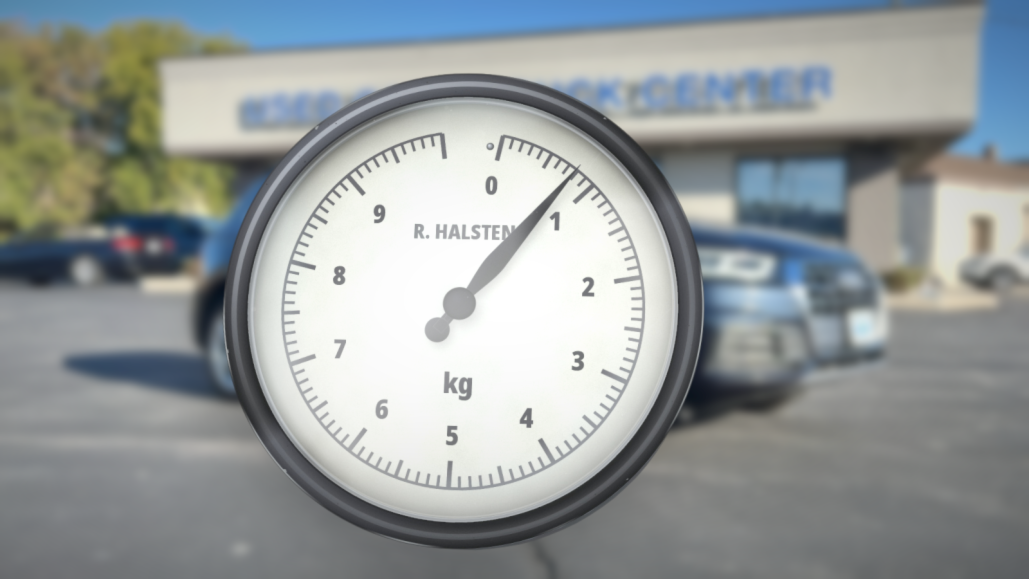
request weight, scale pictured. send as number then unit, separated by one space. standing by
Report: 0.8 kg
